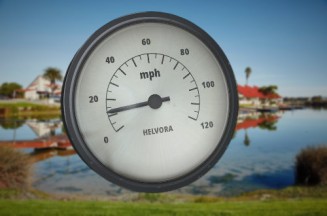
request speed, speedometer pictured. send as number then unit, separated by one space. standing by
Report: 12.5 mph
